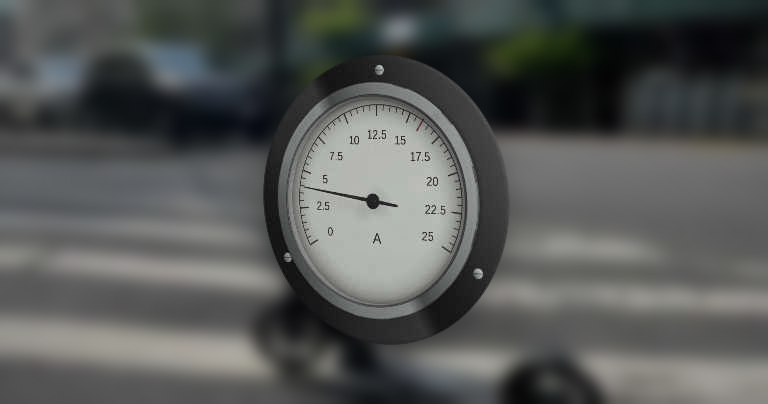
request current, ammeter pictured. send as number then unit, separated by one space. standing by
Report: 4 A
